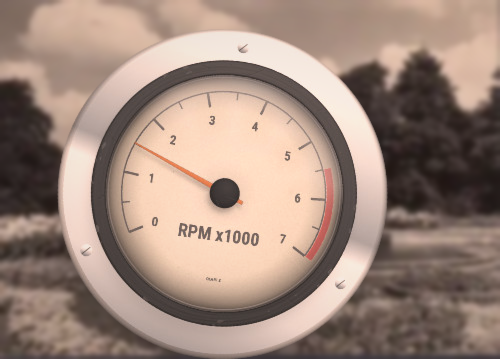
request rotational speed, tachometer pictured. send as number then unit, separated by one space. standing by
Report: 1500 rpm
